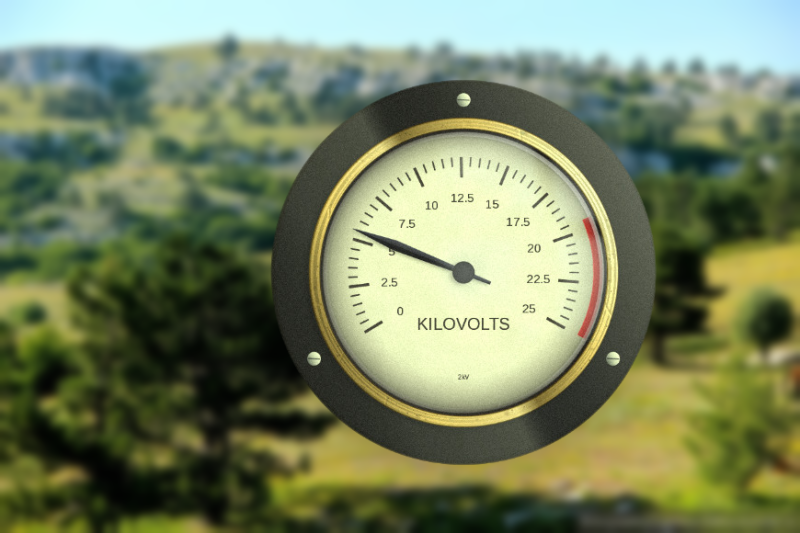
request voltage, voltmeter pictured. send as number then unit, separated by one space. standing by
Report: 5.5 kV
